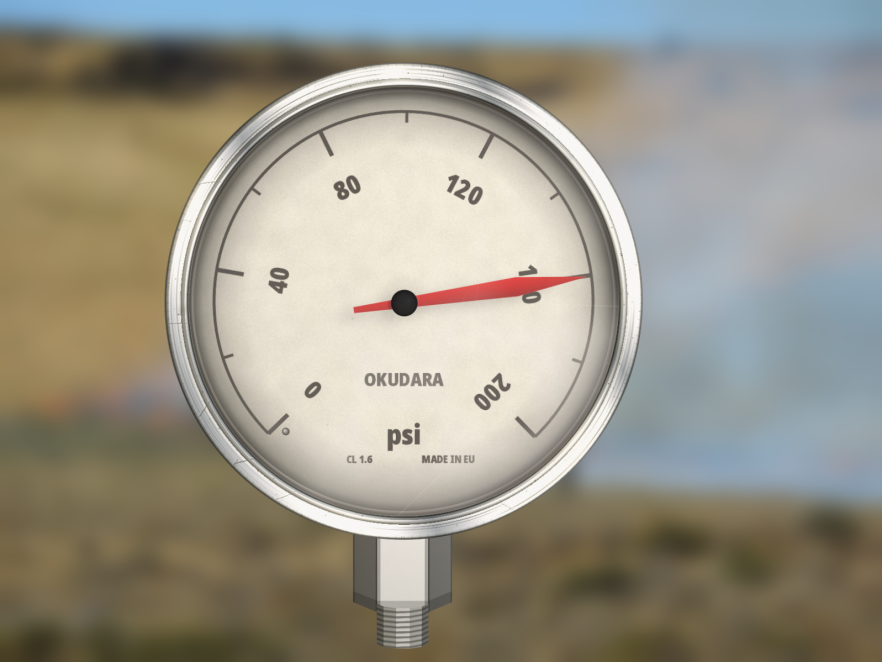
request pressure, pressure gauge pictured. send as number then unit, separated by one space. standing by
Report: 160 psi
